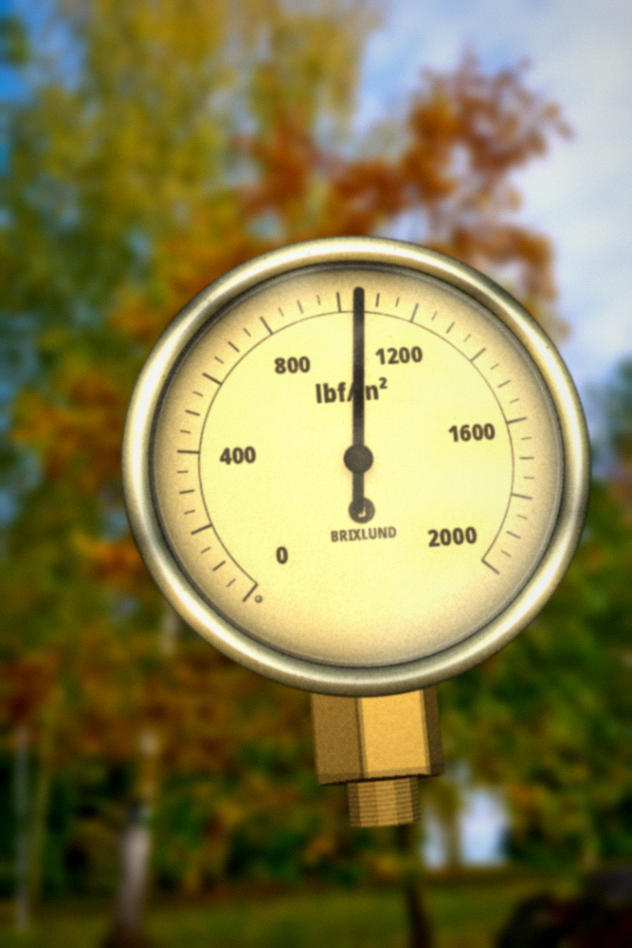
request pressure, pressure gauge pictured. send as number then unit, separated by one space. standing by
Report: 1050 psi
